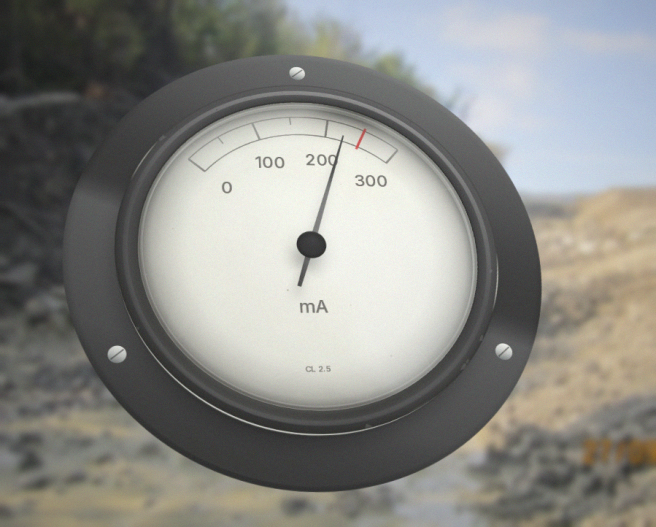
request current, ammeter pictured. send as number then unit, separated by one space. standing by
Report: 225 mA
